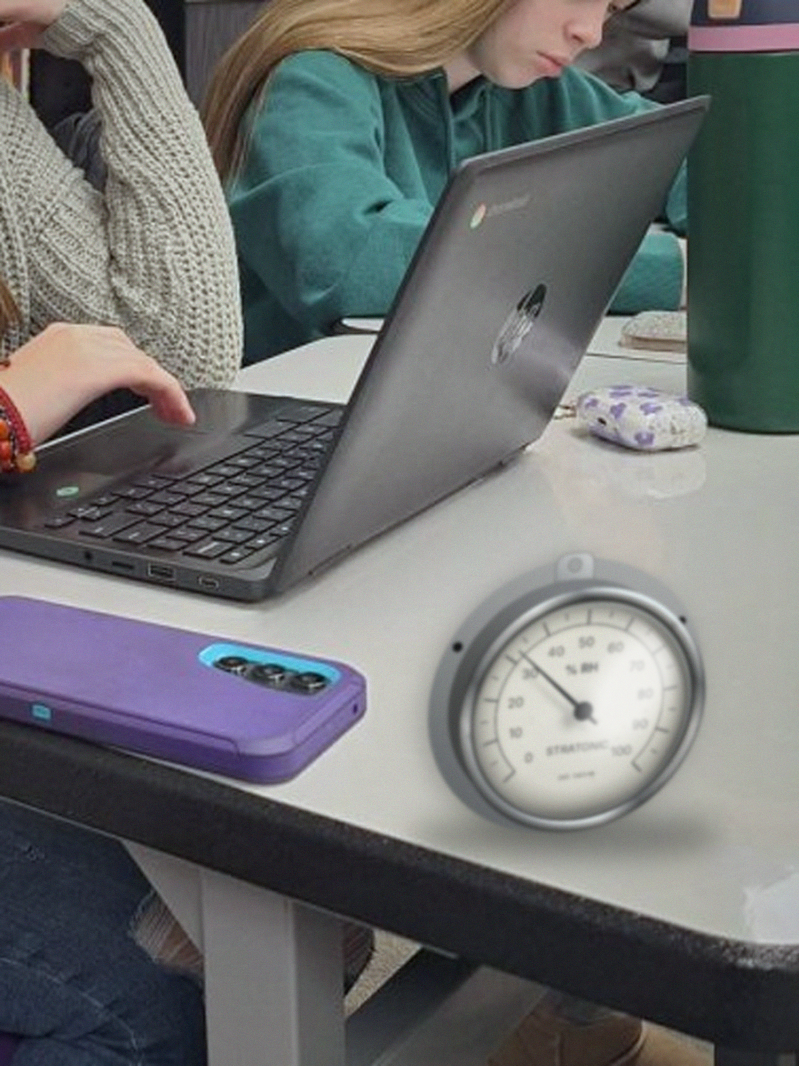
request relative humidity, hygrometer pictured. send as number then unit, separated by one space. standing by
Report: 32.5 %
